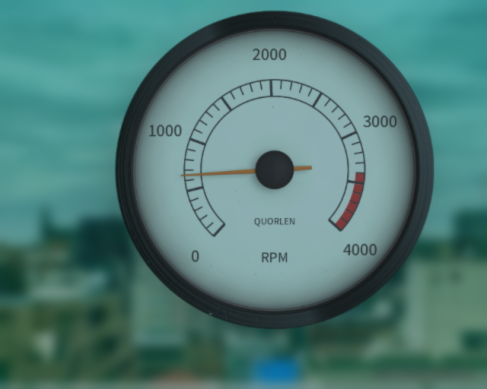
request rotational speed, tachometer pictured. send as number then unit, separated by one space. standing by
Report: 650 rpm
